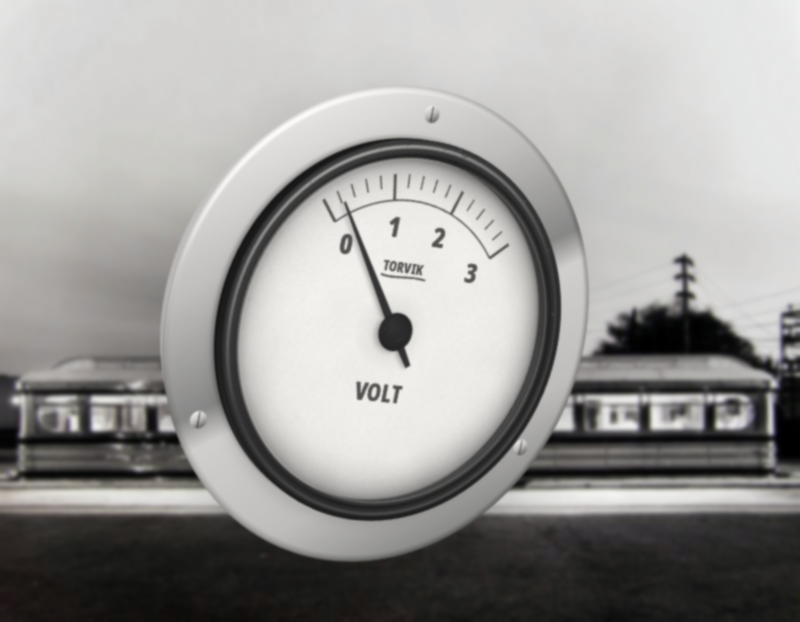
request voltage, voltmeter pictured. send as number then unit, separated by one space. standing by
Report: 0.2 V
